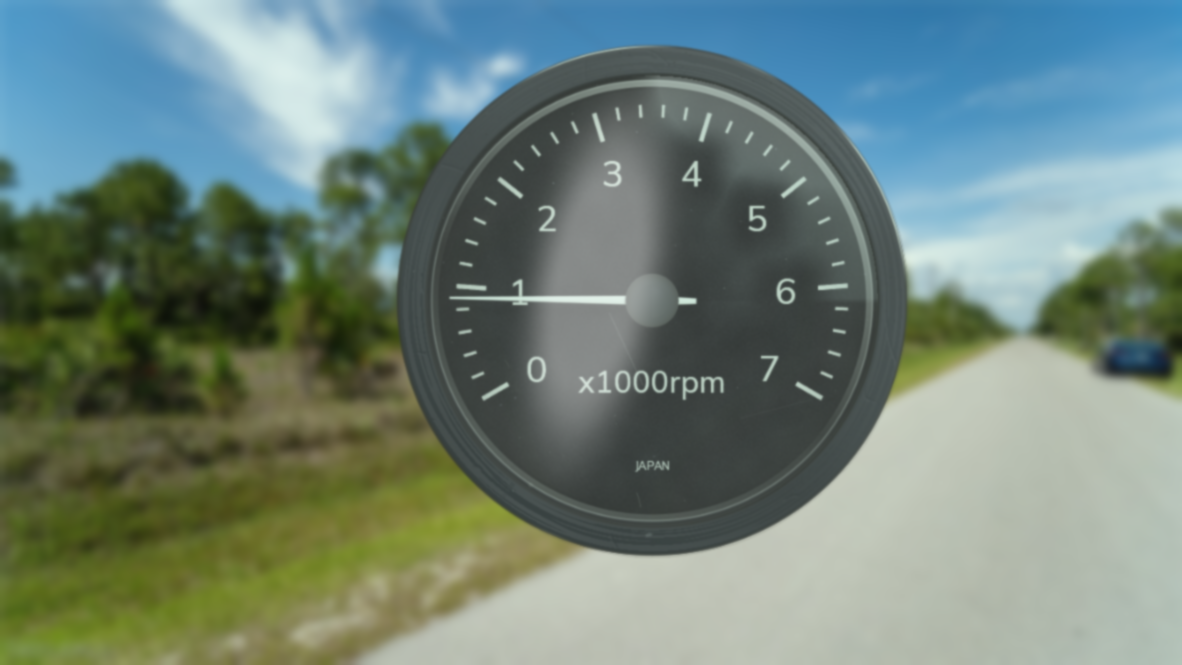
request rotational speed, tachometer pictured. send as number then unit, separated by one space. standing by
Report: 900 rpm
